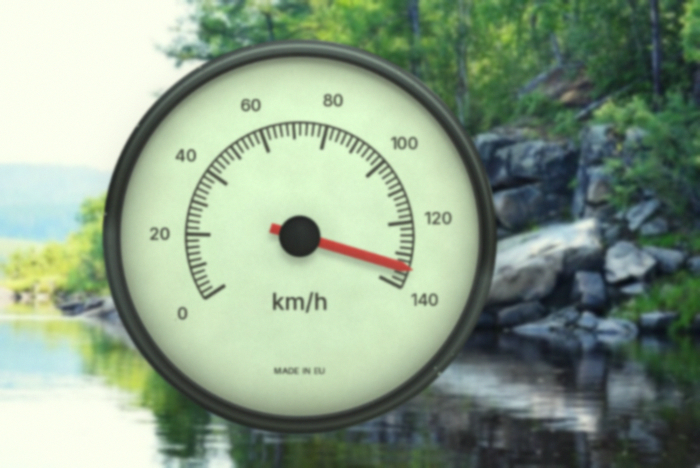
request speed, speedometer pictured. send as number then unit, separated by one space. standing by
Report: 134 km/h
